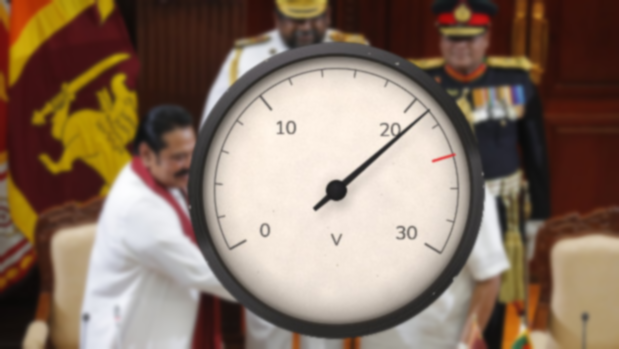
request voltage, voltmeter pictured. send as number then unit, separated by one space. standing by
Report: 21 V
